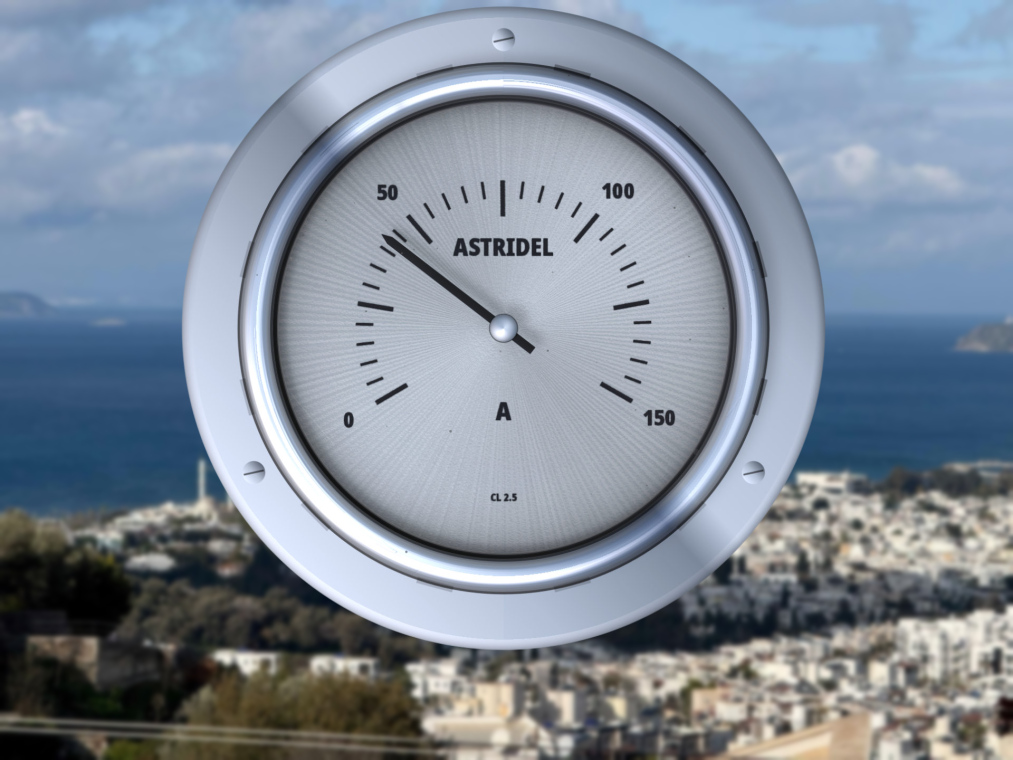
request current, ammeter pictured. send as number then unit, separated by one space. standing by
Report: 42.5 A
